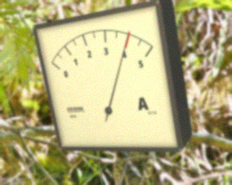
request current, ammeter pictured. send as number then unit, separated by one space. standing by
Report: 4 A
